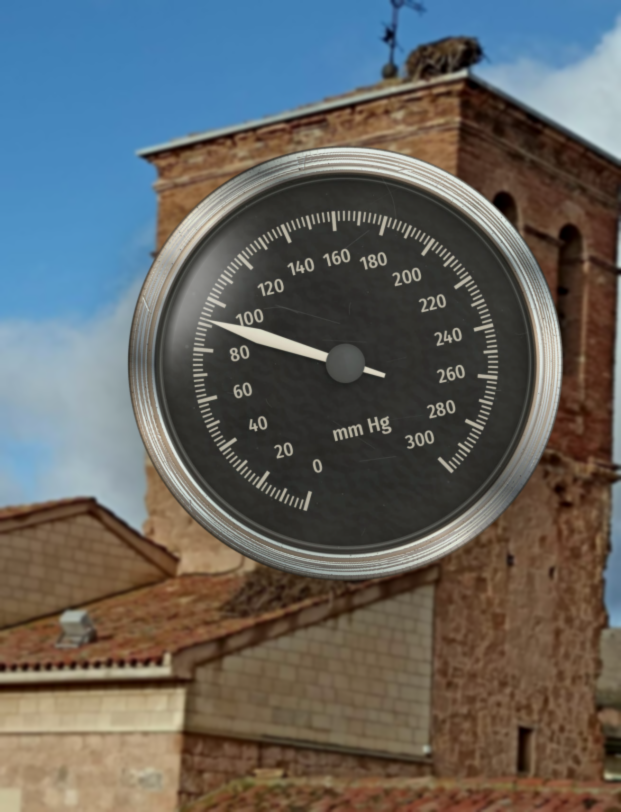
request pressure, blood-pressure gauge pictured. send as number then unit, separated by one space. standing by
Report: 92 mmHg
